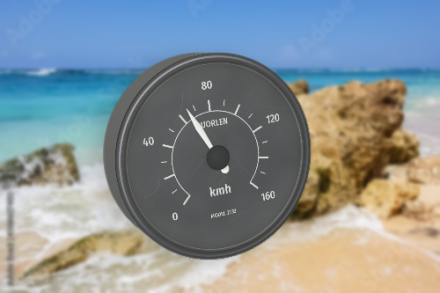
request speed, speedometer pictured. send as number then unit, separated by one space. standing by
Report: 65 km/h
